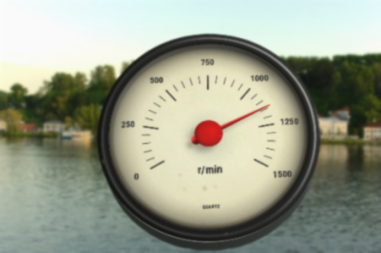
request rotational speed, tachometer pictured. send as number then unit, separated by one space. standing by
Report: 1150 rpm
